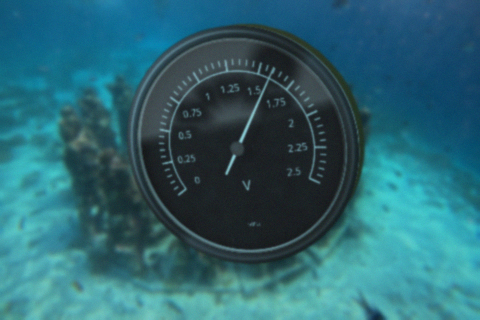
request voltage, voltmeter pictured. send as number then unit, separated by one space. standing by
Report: 1.6 V
